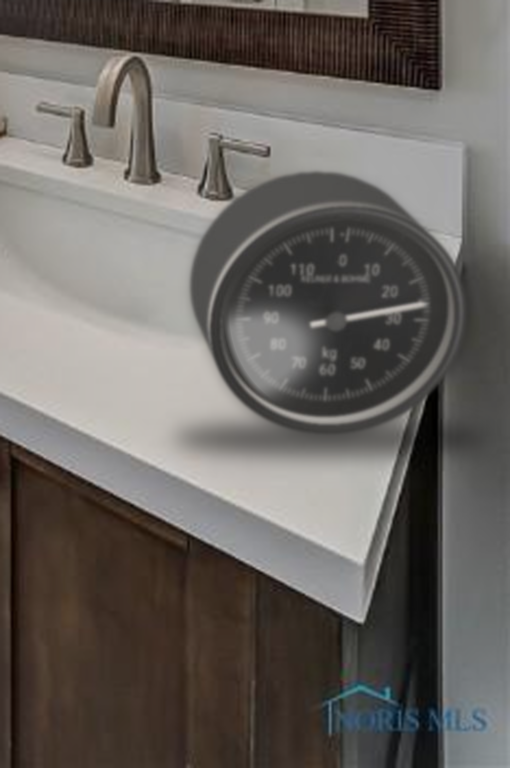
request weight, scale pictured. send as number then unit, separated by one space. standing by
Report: 25 kg
